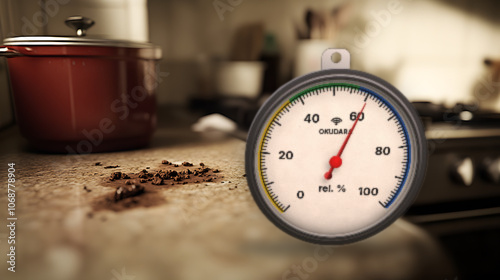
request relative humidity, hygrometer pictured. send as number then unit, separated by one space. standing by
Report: 60 %
